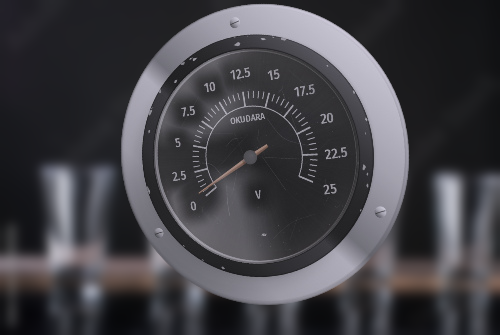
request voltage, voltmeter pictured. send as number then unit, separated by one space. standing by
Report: 0.5 V
